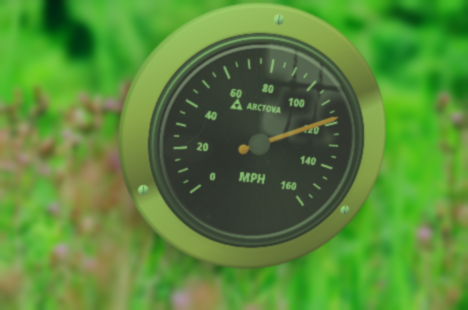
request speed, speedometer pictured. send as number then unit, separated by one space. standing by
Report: 117.5 mph
